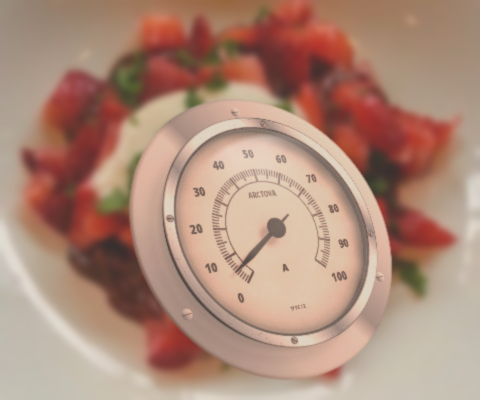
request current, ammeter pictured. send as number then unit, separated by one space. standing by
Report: 5 A
